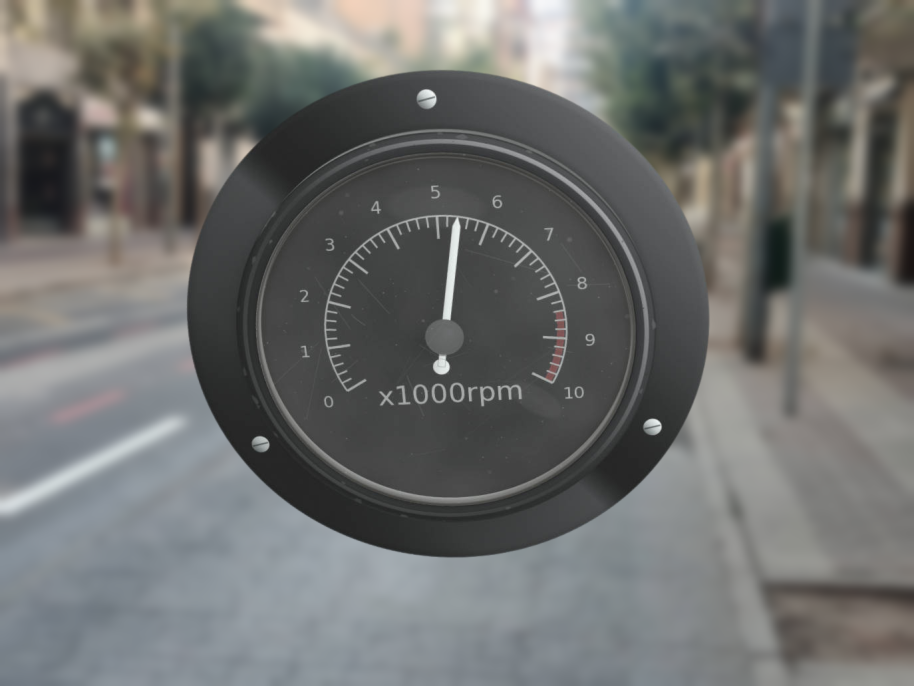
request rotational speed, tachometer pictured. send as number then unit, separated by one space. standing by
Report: 5400 rpm
